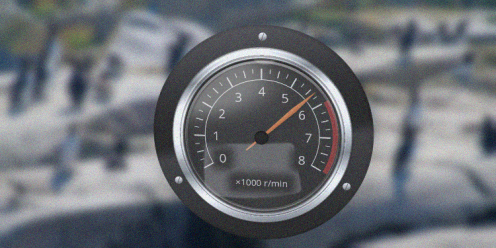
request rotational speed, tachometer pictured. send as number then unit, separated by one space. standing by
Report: 5625 rpm
